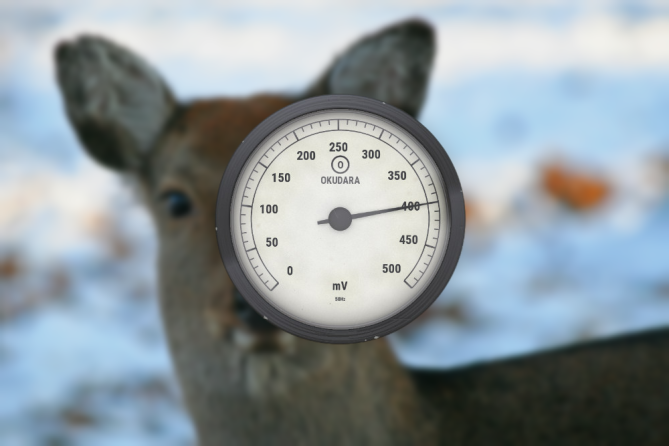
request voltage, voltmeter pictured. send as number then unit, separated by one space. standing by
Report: 400 mV
